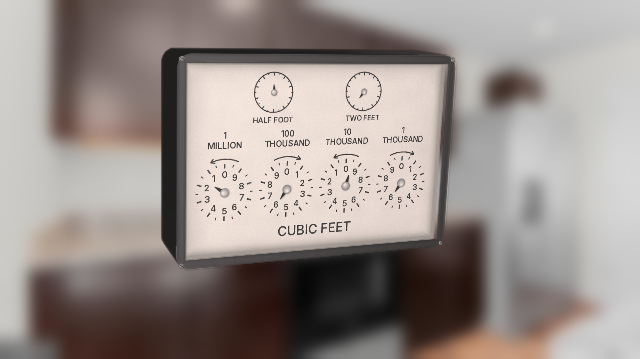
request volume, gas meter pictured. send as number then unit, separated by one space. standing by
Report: 159600 ft³
